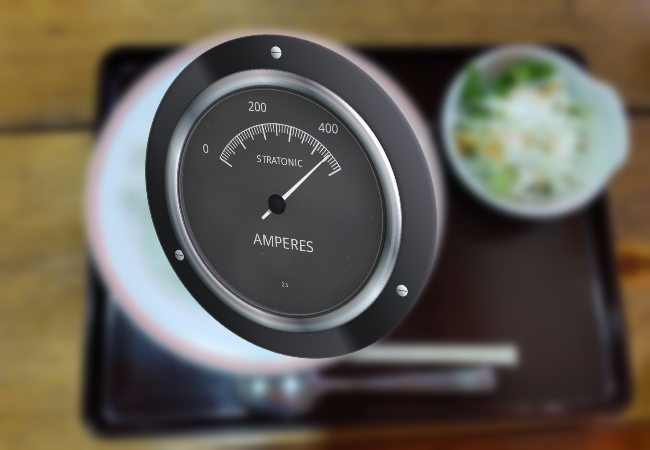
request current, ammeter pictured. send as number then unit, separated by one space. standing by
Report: 450 A
